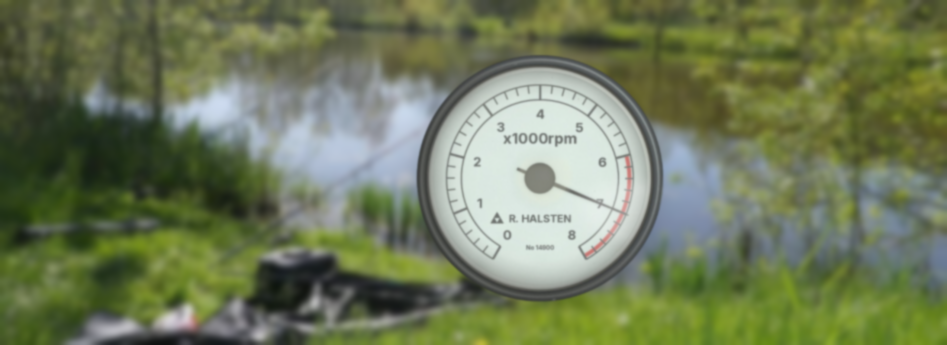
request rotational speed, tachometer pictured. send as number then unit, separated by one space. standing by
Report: 7000 rpm
